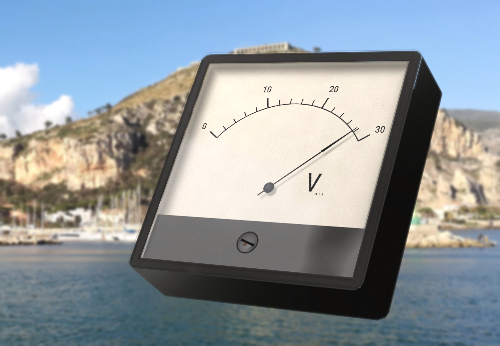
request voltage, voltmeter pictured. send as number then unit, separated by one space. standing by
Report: 28 V
